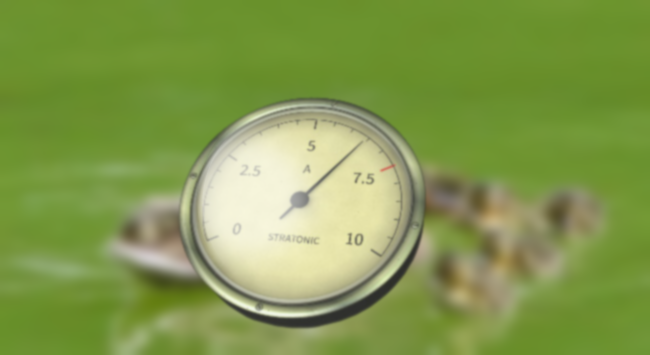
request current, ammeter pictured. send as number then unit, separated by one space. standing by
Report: 6.5 A
